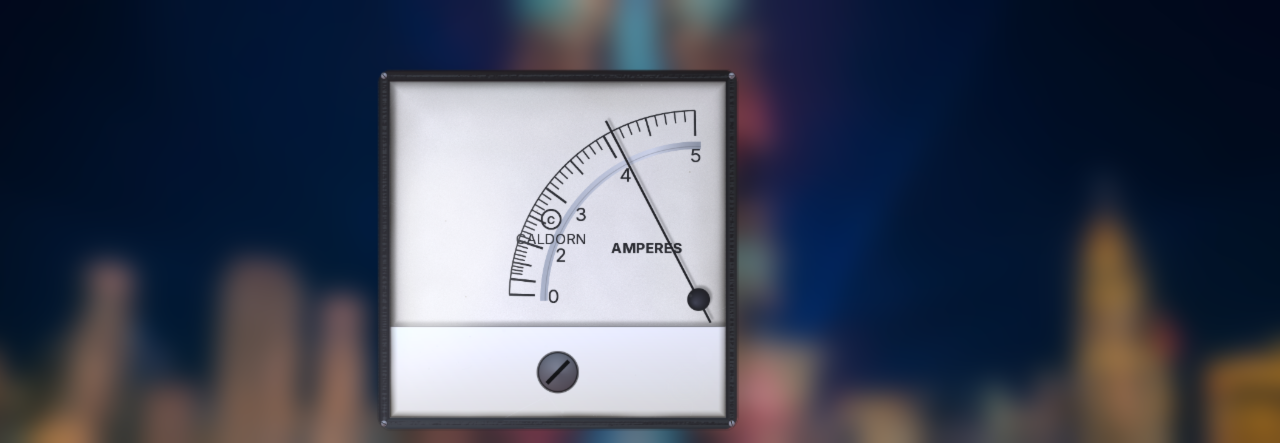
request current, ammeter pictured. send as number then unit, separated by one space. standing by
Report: 4.1 A
